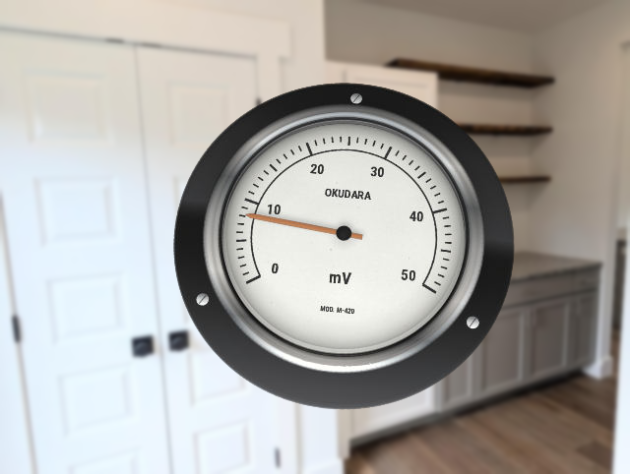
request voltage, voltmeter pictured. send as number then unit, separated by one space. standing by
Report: 8 mV
